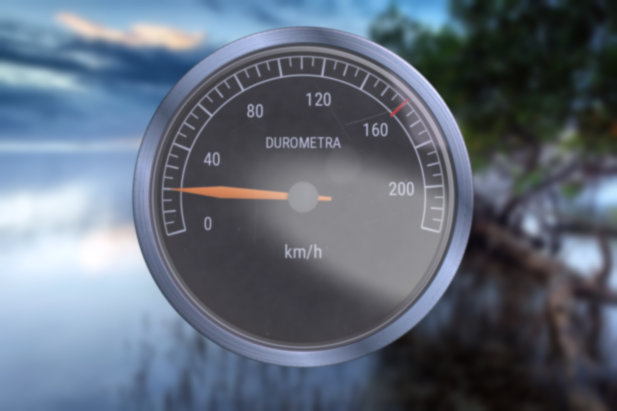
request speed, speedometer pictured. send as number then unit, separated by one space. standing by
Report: 20 km/h
